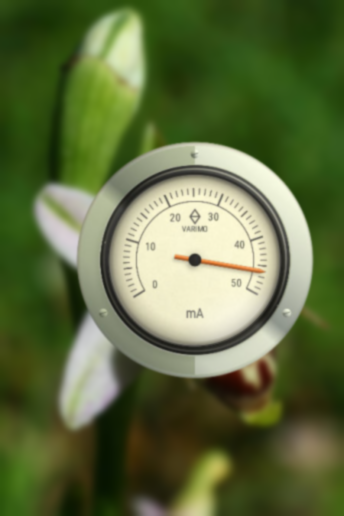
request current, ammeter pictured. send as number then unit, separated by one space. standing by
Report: 46 mA
